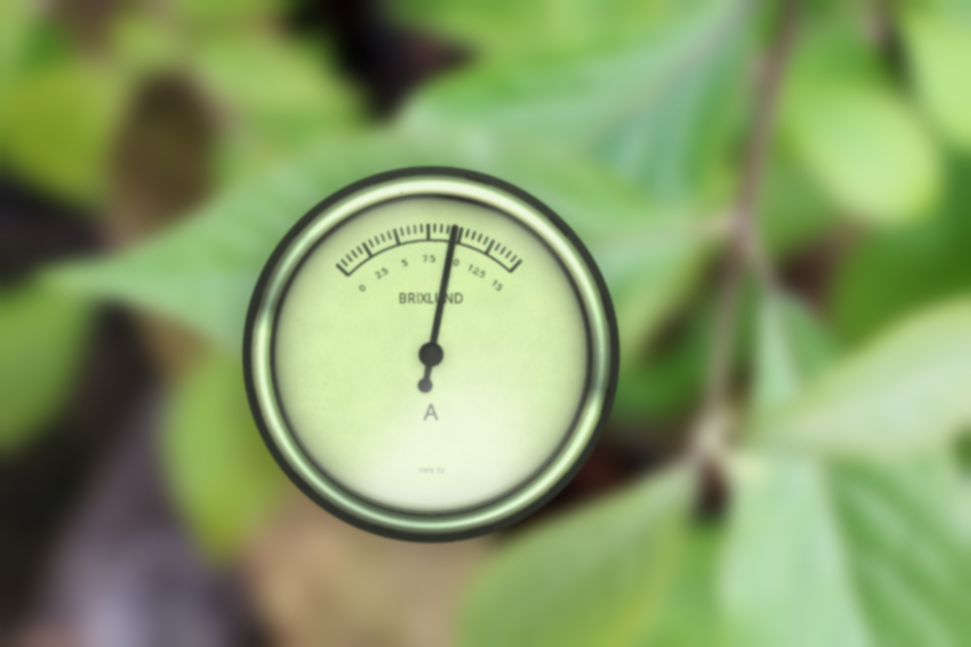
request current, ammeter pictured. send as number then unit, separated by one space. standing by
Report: 9.5 A
